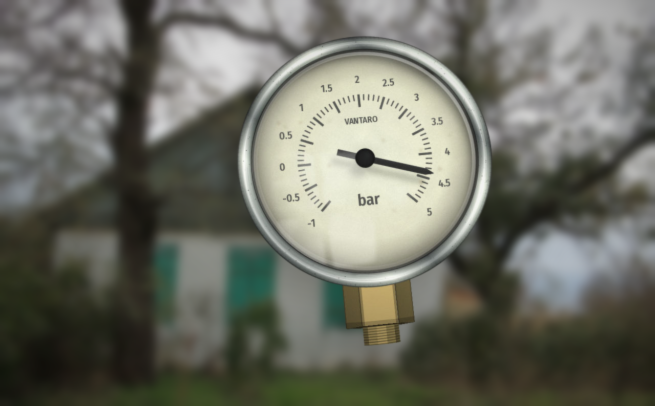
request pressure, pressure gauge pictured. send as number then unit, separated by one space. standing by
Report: 4.4 bar
